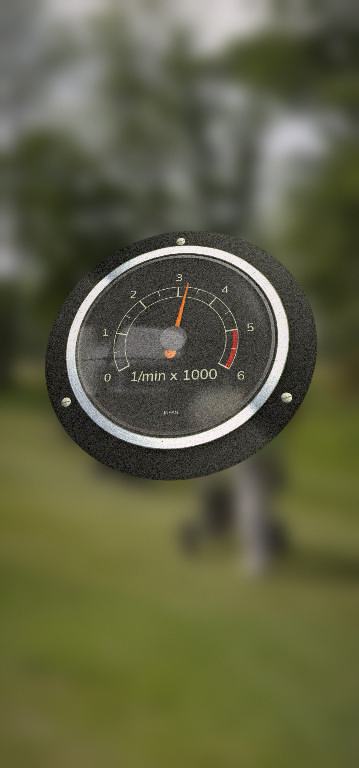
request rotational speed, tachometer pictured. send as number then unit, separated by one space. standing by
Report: 3250 rpm
